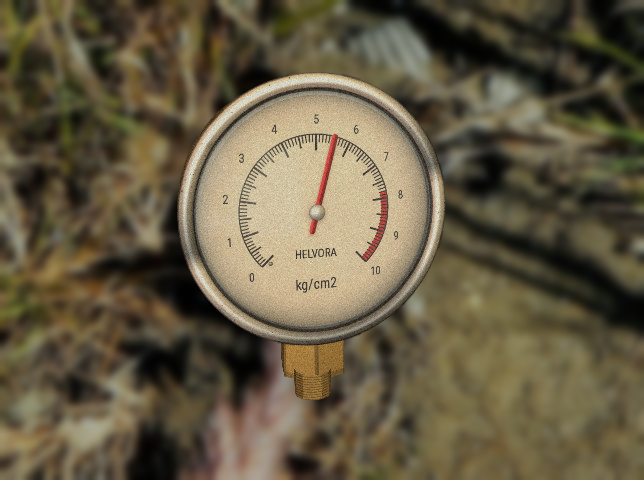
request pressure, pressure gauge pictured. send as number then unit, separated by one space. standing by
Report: 5.5 kg/cm²
